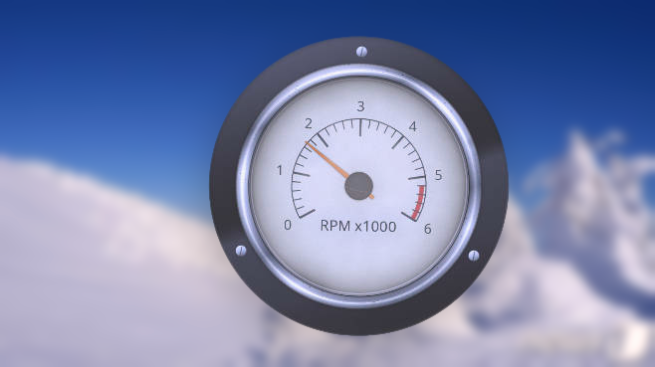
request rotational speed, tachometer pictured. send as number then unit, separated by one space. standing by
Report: 1700 rpm
